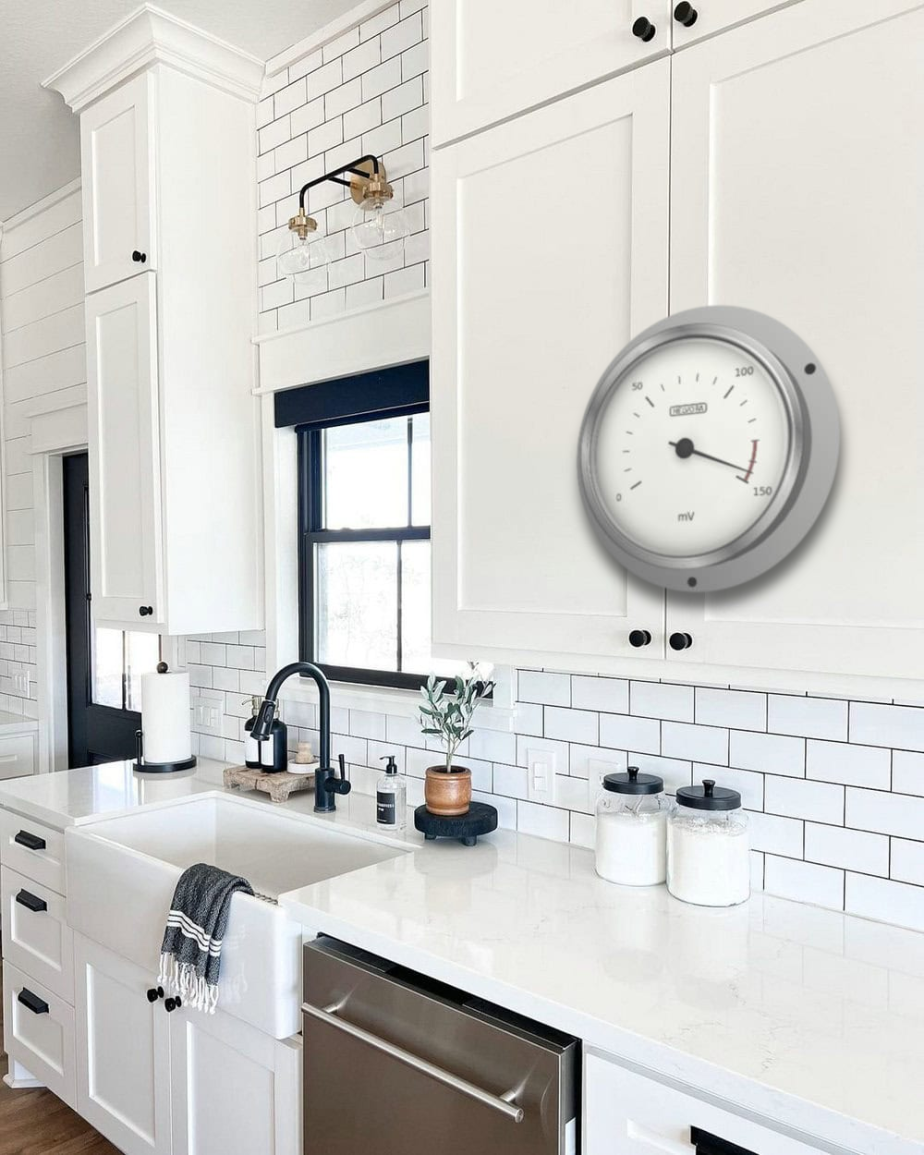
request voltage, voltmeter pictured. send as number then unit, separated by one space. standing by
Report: 145 mV
